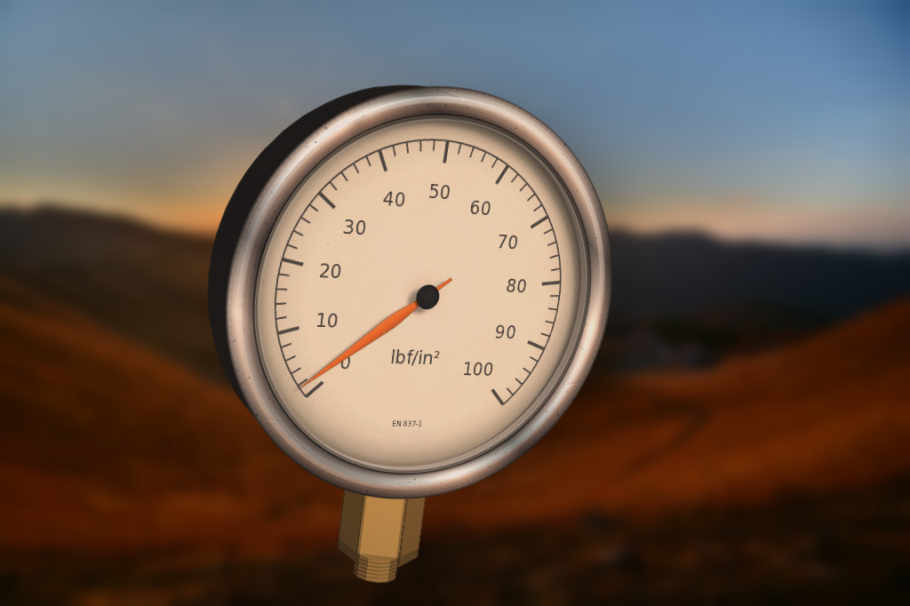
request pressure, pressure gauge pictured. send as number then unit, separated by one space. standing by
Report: 2 psi
